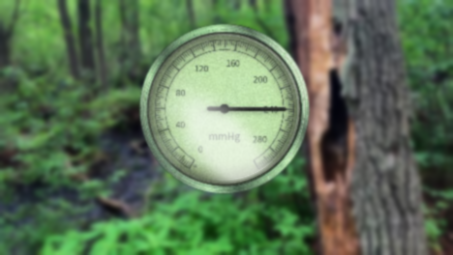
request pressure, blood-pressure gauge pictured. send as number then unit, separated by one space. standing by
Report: 240 mmHg
